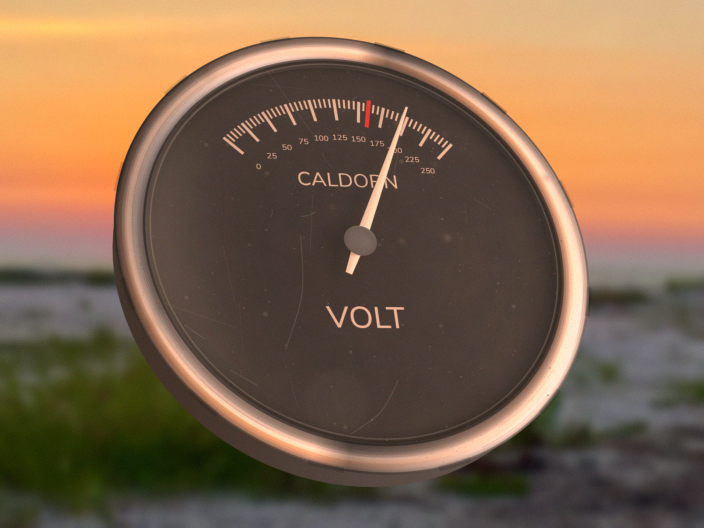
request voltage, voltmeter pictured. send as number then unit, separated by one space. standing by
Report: 195 V
